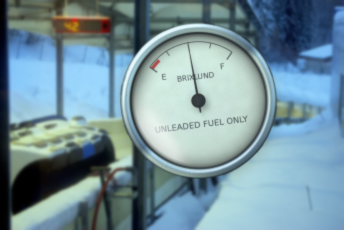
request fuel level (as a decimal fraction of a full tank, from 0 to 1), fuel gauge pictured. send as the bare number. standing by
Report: 0.5
